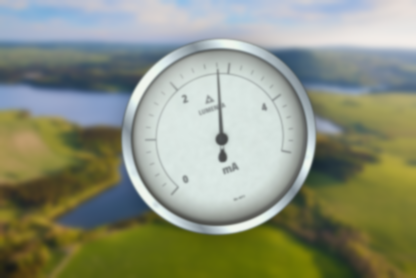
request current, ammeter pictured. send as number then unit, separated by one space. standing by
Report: 2.8 mA
